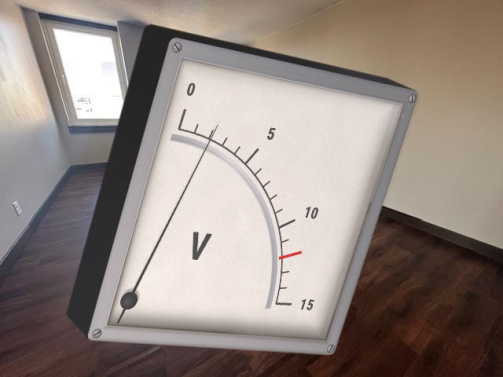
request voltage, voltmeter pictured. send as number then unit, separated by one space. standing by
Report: 2 V
